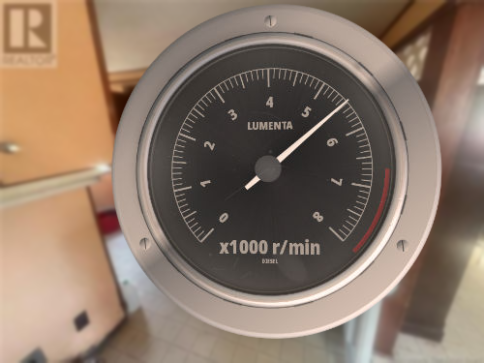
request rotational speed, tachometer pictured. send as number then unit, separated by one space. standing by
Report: 5500 rpm
